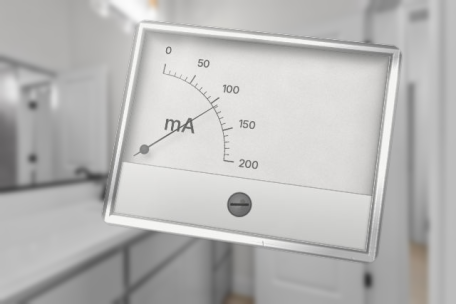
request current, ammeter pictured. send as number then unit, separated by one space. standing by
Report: 110 mA
